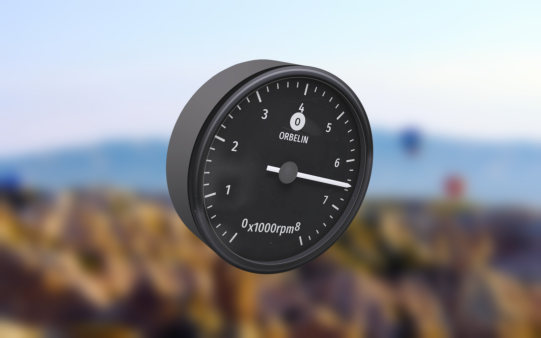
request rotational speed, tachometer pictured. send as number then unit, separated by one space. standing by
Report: 6500 rpm
